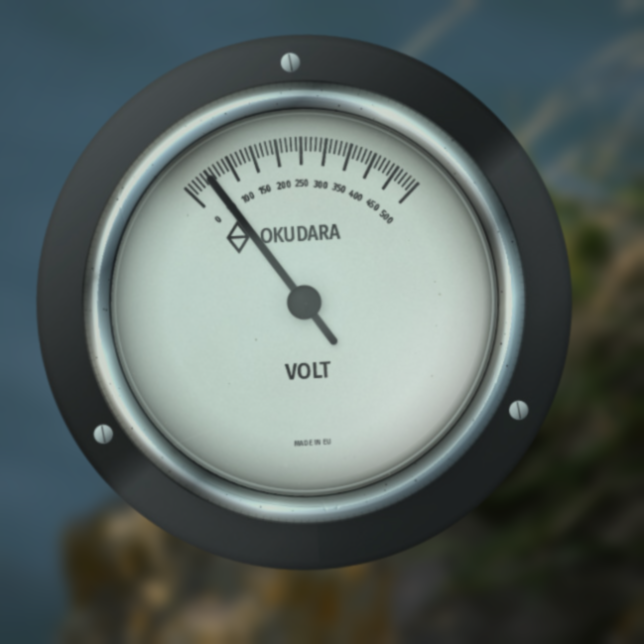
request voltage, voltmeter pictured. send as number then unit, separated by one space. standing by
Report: 50 V
